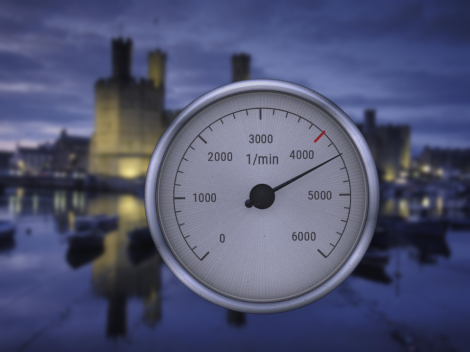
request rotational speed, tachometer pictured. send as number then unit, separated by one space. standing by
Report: 4400 rpm
